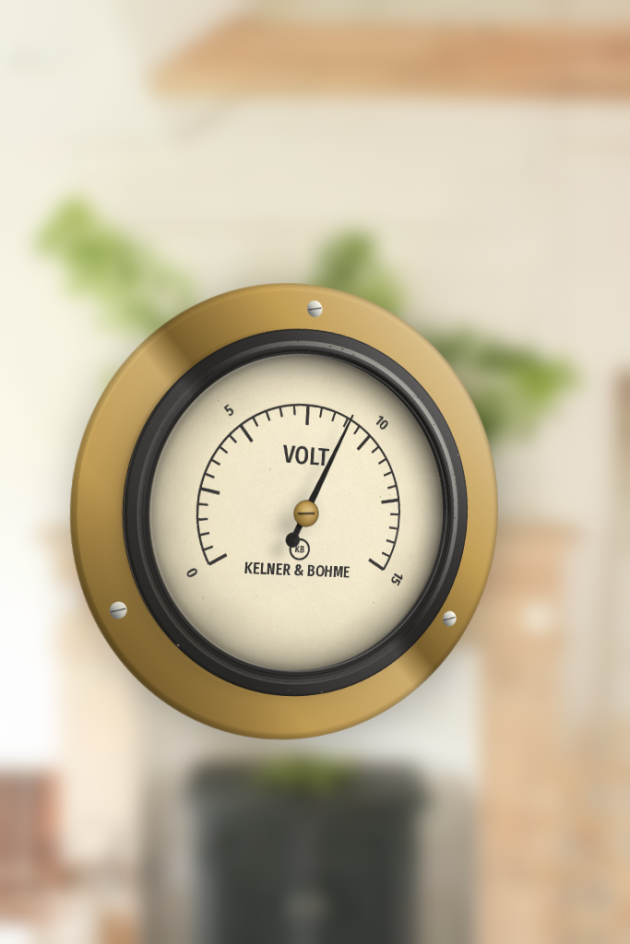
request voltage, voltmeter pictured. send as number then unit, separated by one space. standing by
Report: 9 V
